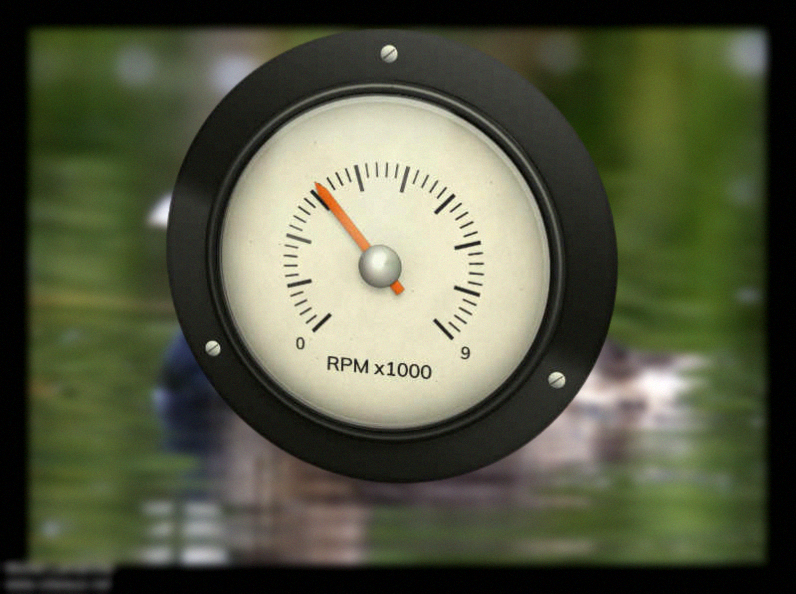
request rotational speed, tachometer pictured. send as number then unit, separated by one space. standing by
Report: 3200 rpm
